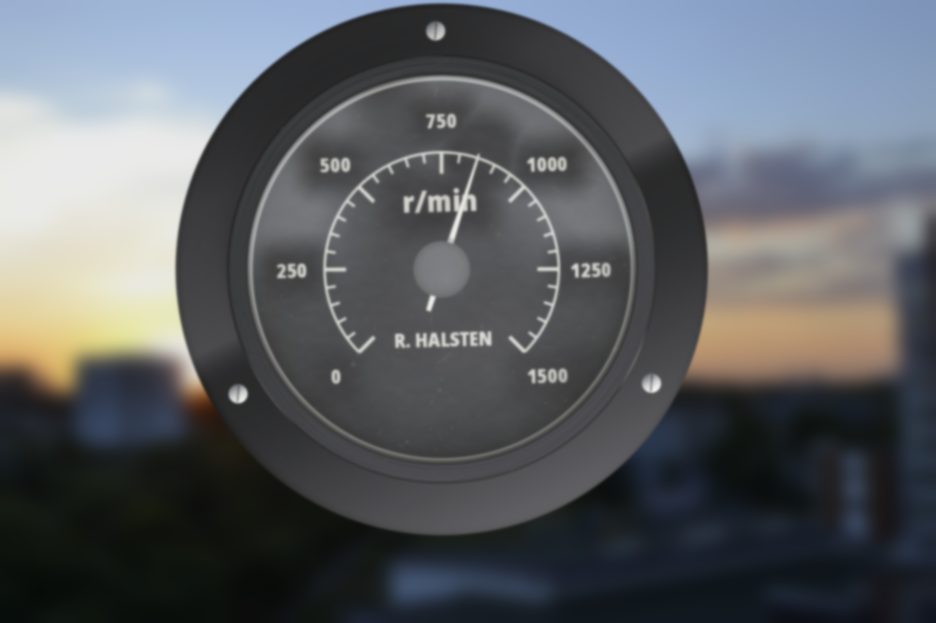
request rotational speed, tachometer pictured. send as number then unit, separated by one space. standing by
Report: 850 rpm
